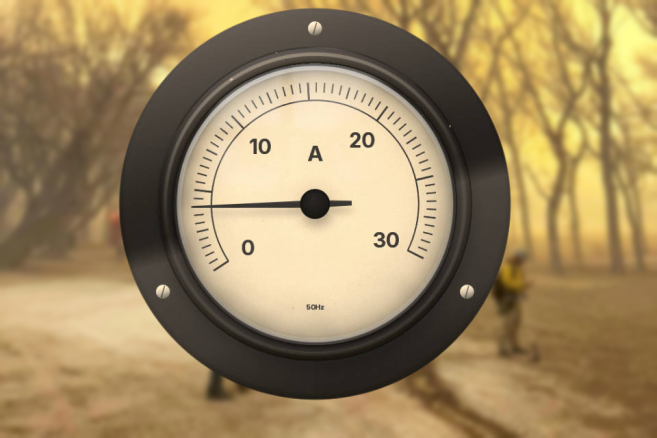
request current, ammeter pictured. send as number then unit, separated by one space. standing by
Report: 4 A
